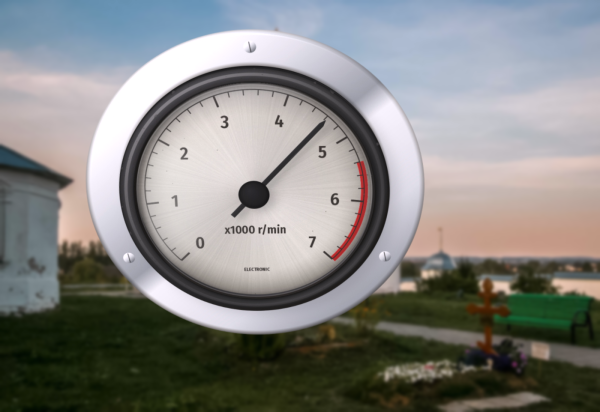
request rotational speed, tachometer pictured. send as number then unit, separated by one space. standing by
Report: 4600 rpm
